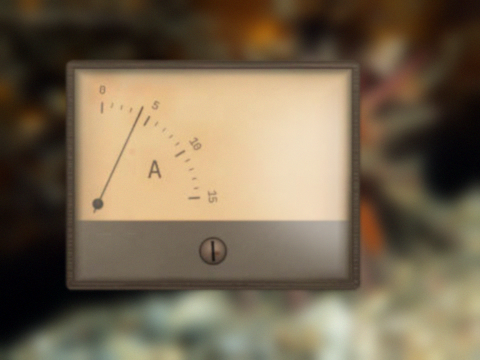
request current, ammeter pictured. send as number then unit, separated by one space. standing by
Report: 4 A
